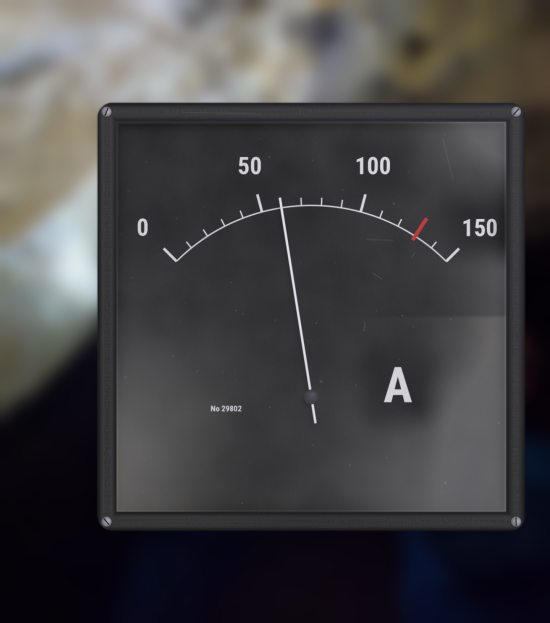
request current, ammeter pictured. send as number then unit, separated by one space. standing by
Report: 60 A
